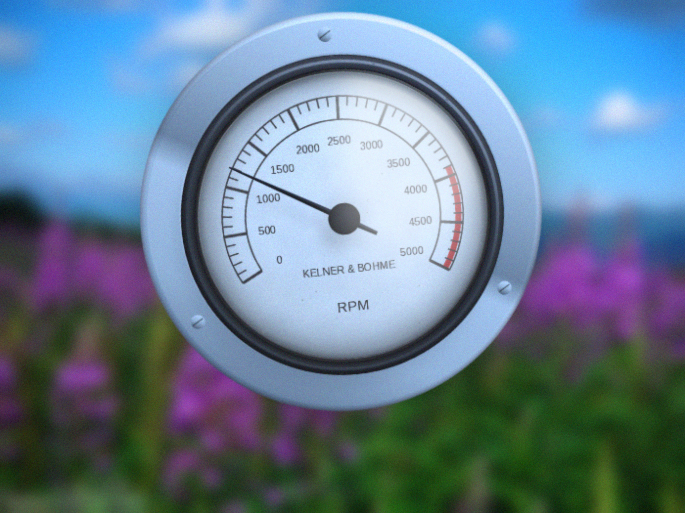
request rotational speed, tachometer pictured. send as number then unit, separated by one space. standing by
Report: 1200 rpm
